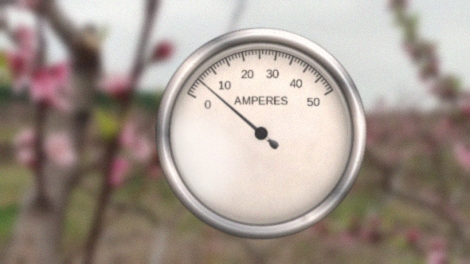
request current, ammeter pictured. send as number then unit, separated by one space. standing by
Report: 5 A
